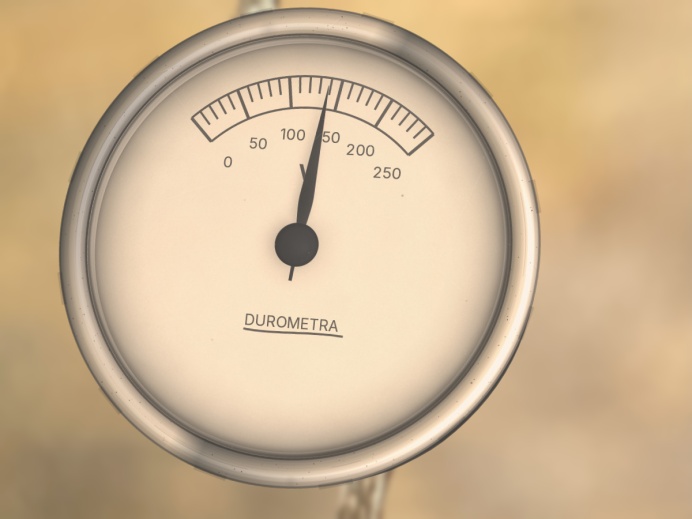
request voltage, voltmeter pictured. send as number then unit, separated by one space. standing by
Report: 140 V
